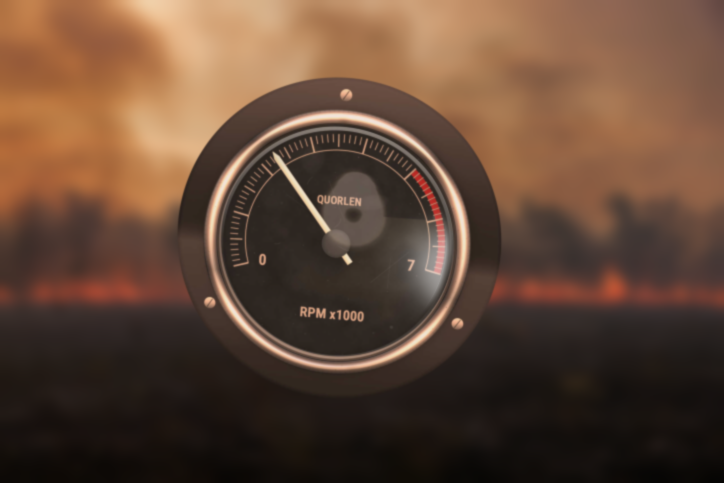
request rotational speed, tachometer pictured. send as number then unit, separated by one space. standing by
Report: 2300 rpm
